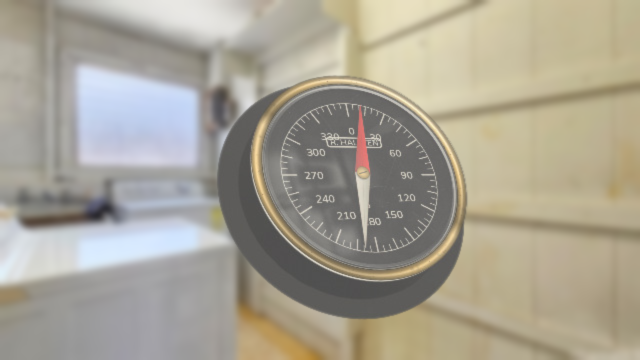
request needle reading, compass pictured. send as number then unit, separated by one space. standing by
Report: 10 °
